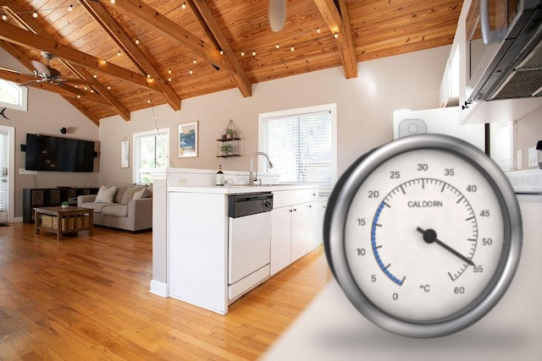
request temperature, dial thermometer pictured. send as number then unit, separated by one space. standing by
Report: 55 °C
